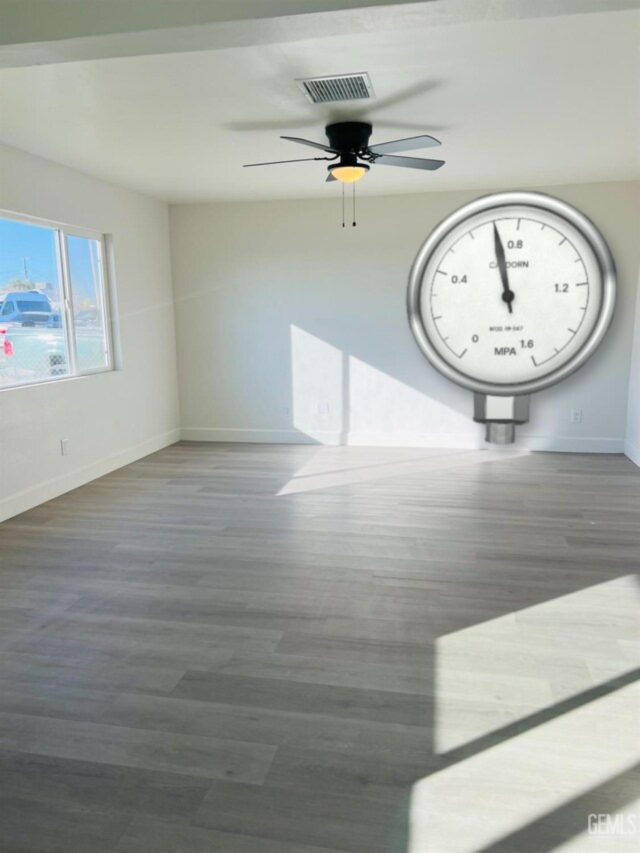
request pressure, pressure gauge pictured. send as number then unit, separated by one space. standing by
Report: 0.7 MPa
